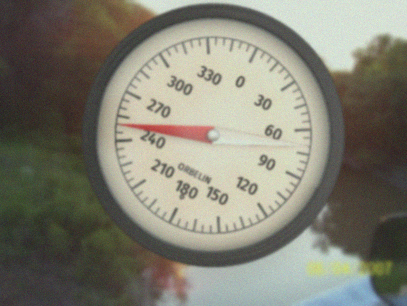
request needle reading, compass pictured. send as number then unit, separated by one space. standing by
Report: 250 °
